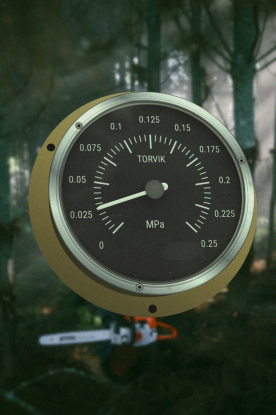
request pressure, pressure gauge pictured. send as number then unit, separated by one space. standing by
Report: 0.025 MPa
